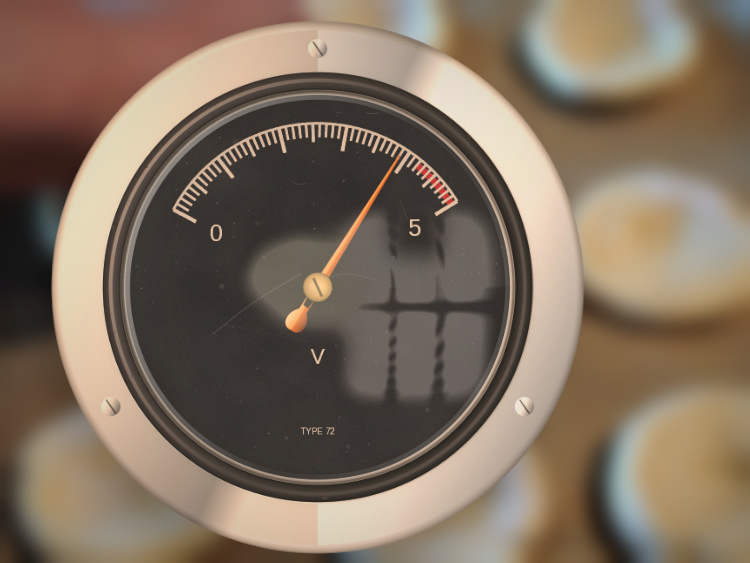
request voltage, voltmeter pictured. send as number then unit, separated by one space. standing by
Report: 3.9 V
